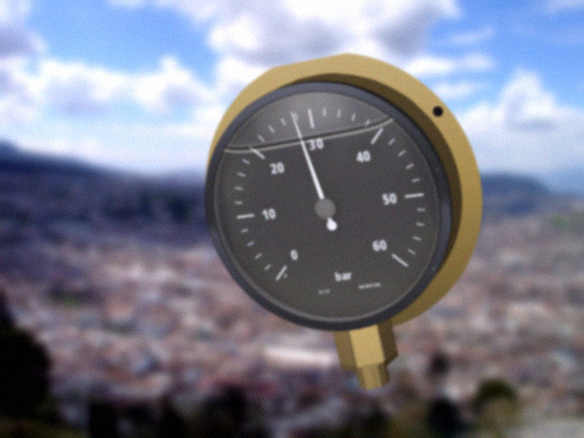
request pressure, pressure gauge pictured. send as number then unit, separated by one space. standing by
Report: 28 bar
